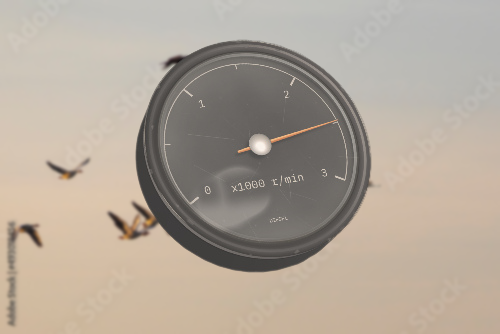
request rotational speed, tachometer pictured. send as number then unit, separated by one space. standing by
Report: 2500 rpm
